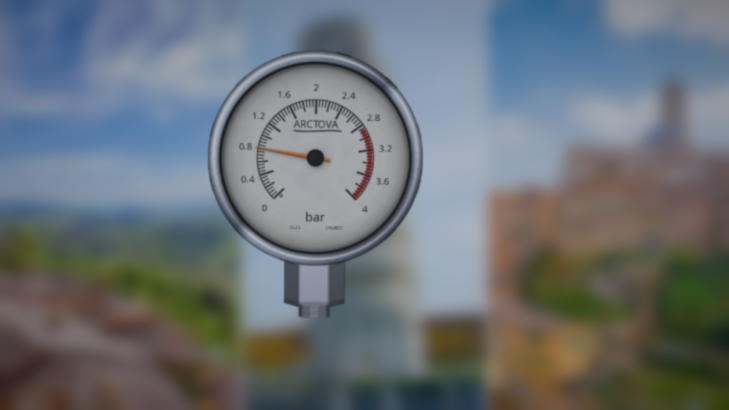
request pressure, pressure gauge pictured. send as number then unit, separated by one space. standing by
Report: 0.8 bar
